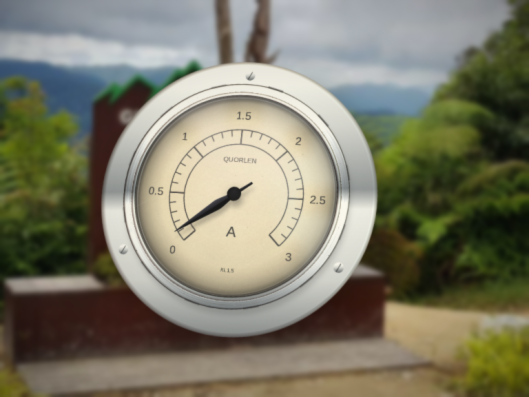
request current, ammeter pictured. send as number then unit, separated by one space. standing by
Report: 0.1 A
